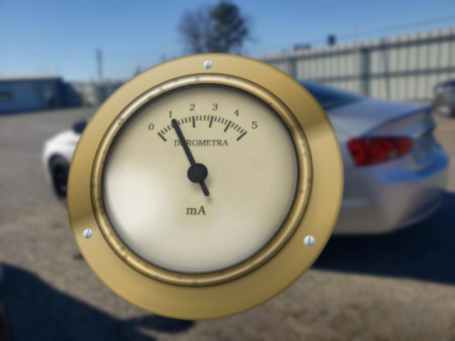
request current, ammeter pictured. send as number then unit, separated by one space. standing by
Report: 1 mA
